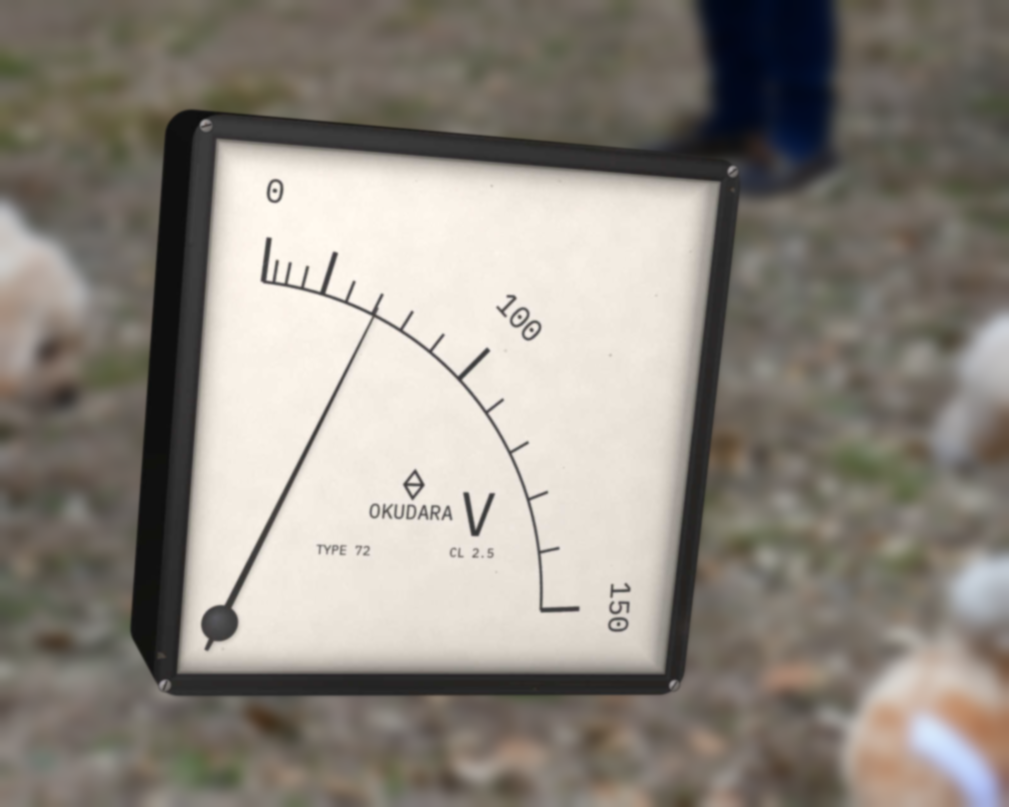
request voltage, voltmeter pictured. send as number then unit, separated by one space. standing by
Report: 70 V
